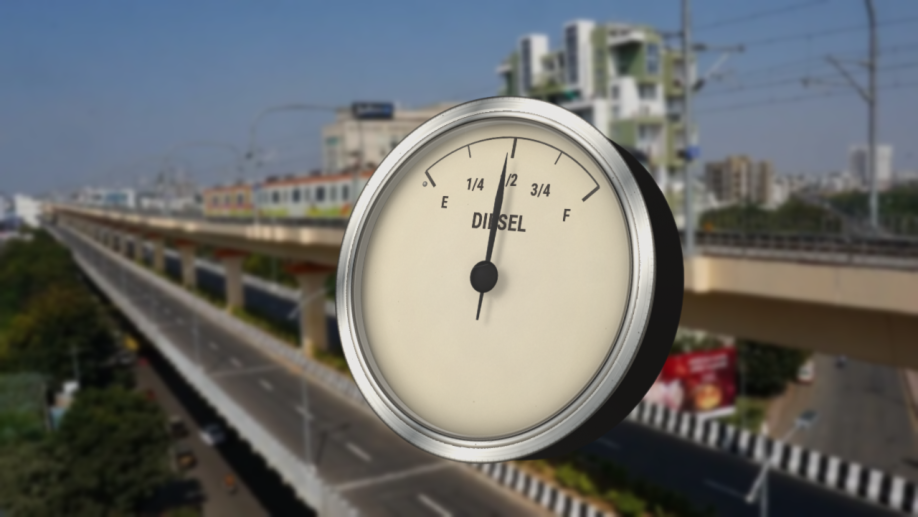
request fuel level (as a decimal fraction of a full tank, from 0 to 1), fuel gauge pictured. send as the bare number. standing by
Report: 0.5
